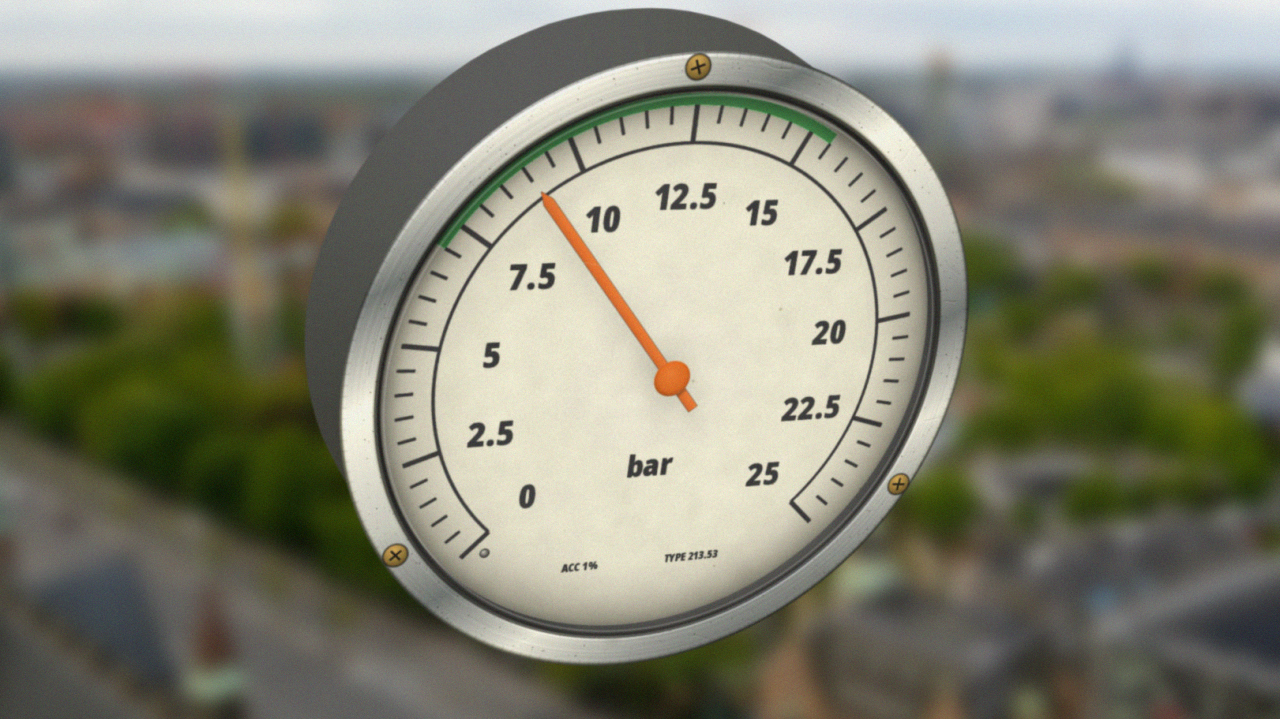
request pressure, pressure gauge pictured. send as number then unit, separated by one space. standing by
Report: 9 bar
